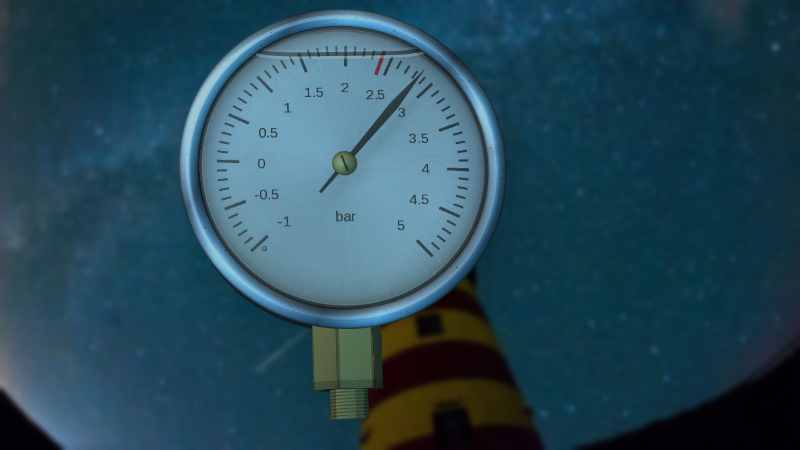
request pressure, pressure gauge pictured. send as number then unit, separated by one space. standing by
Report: 2.85 bar
